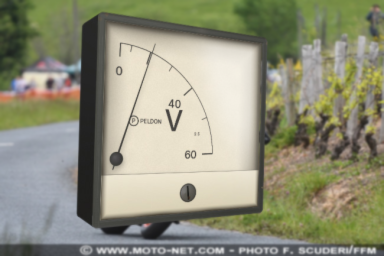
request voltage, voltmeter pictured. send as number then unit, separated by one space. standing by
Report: 20 V
